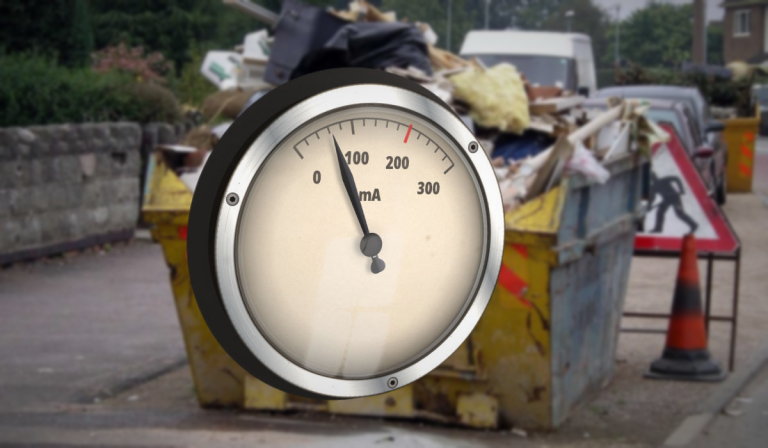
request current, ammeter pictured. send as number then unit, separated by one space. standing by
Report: 60 mA
